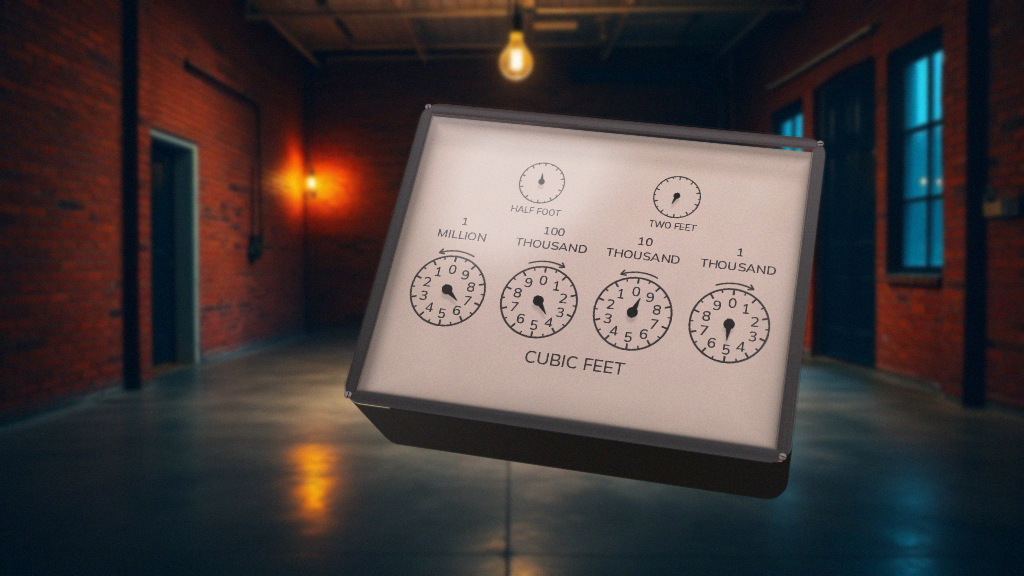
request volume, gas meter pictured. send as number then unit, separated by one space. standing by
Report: 639500 ft³
